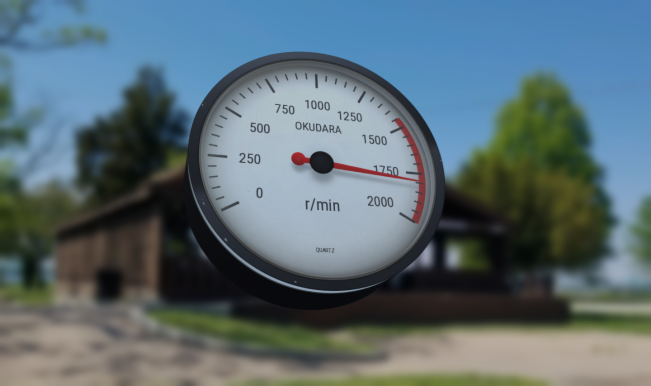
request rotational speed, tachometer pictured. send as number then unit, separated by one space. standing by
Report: 1800 rpm
